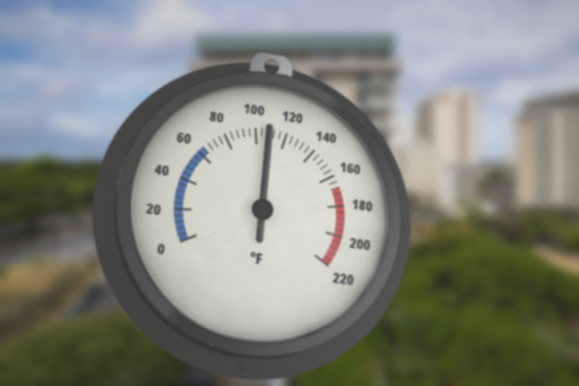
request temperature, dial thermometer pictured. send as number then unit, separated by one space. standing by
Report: 108 °F
